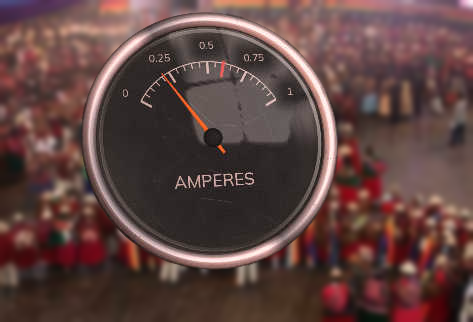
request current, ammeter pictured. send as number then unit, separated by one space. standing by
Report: 0.2 A
